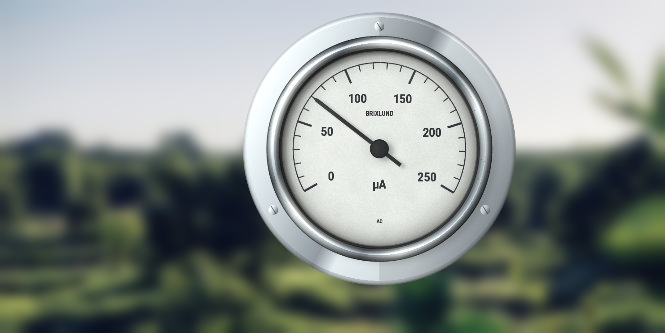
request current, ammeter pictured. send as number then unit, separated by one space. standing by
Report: 70 µA
